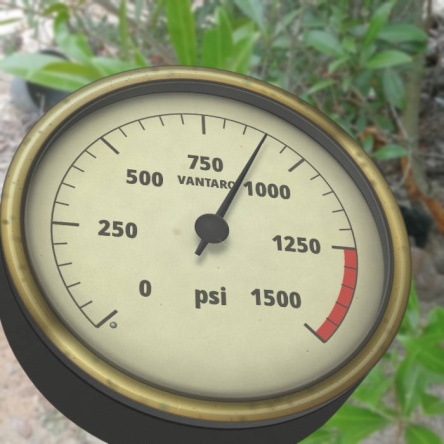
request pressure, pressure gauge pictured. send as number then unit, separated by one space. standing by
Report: 900 psi
